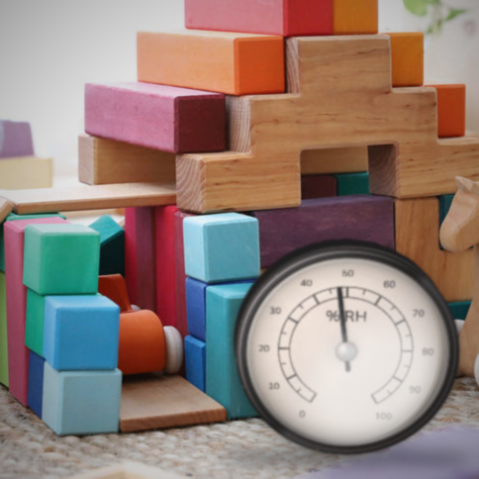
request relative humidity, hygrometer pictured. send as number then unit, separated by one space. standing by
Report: 47.5 %
